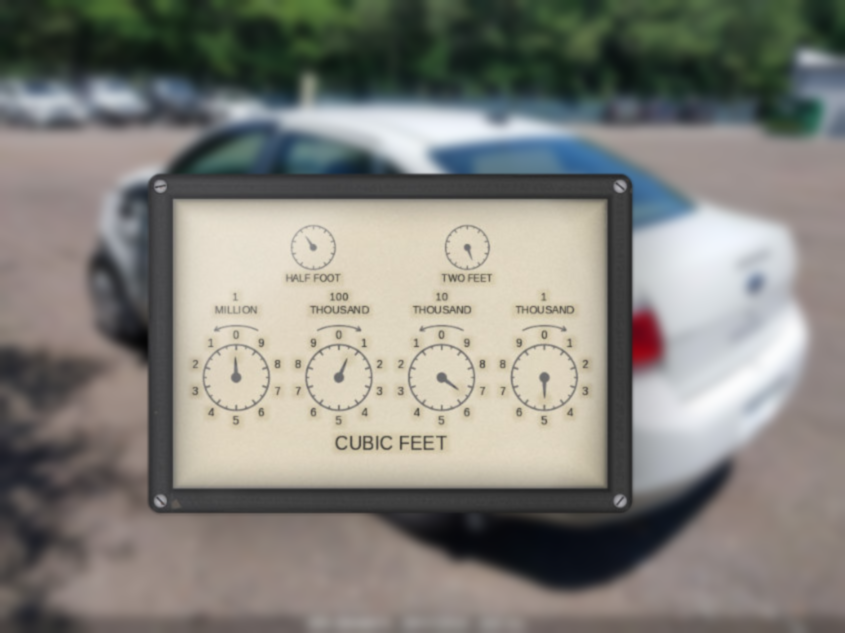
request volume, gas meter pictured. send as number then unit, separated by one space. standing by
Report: 6500 ft³
